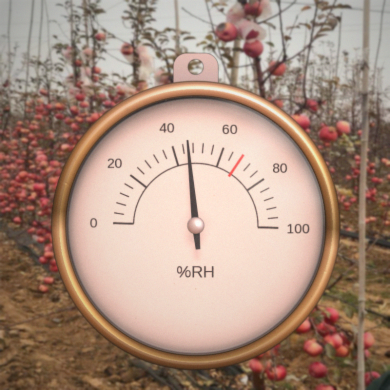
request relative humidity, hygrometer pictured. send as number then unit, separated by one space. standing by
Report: 46 %
